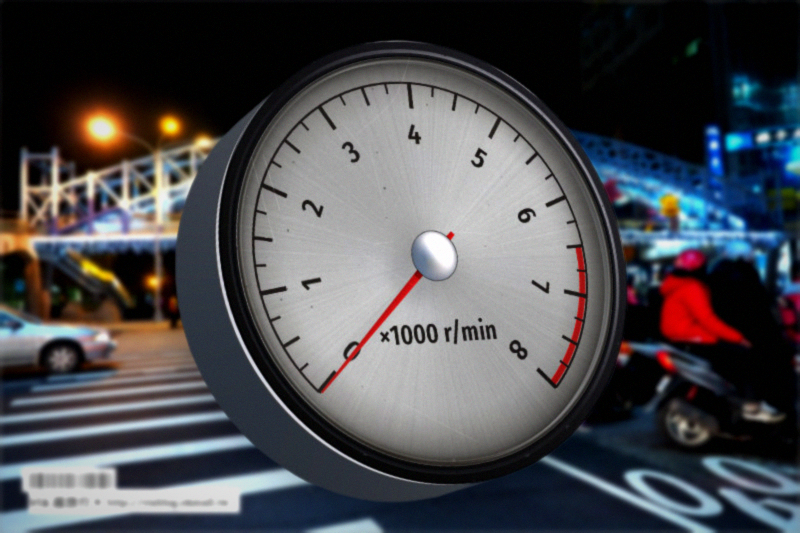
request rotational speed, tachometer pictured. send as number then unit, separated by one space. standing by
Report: 0 rpm
